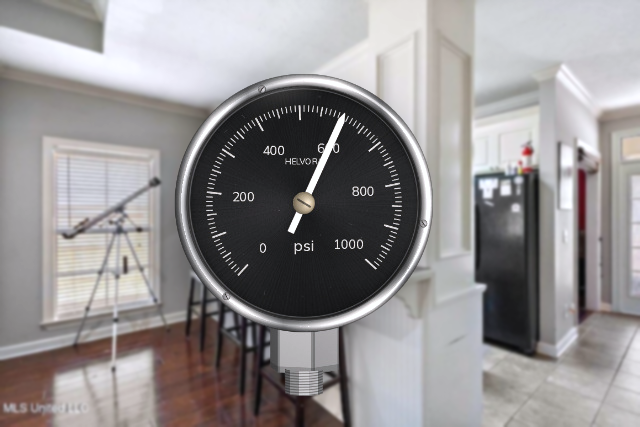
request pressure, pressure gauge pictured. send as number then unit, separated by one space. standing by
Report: 600 psi
